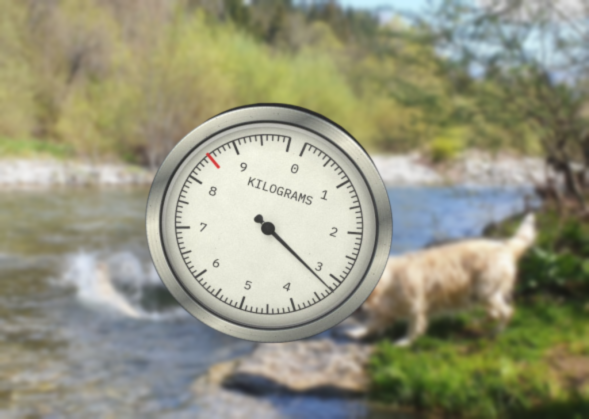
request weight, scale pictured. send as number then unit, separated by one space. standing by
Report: 3.2 kg
